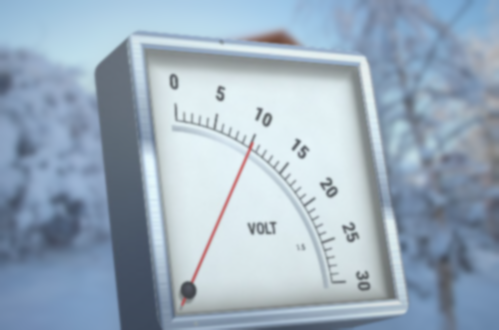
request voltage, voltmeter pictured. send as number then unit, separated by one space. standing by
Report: 10 V
